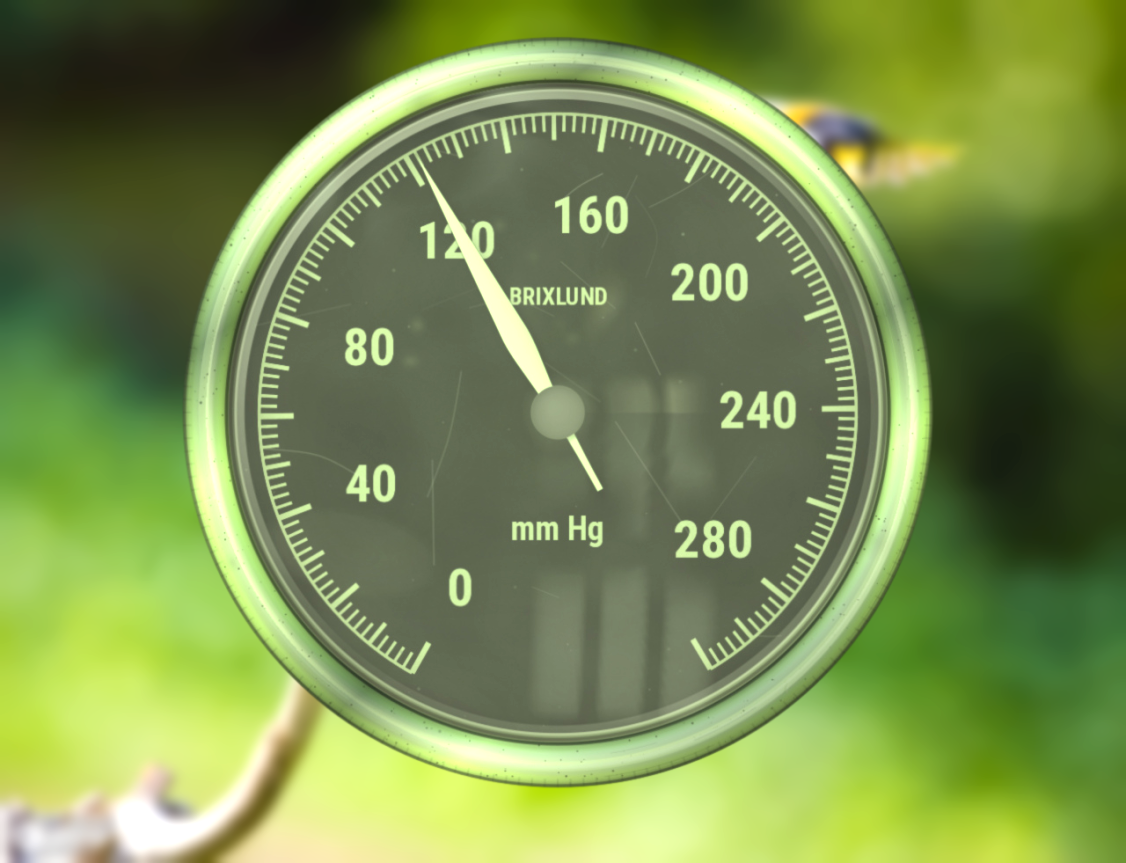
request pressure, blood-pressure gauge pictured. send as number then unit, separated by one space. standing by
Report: 122 mmHg
